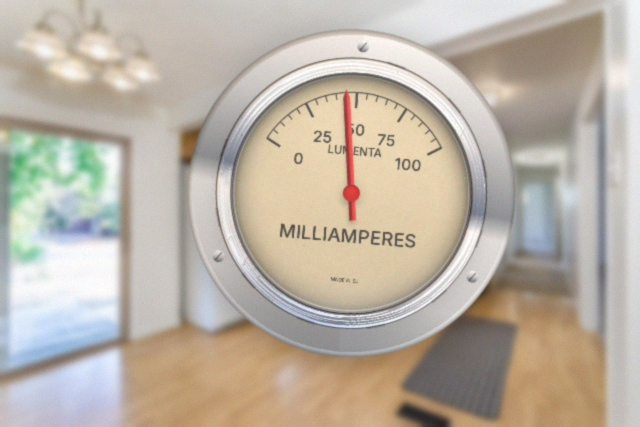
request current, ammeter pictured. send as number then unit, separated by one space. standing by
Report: 45 mA
